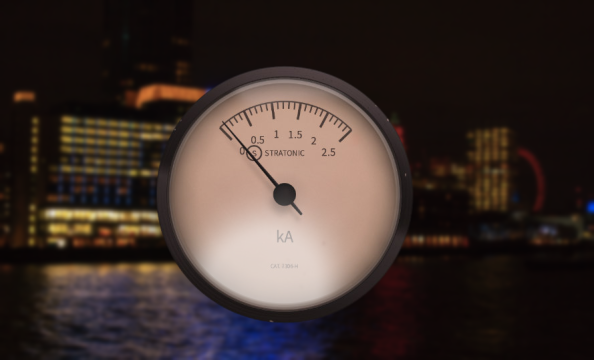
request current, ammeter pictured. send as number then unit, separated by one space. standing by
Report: 0.1 kA
